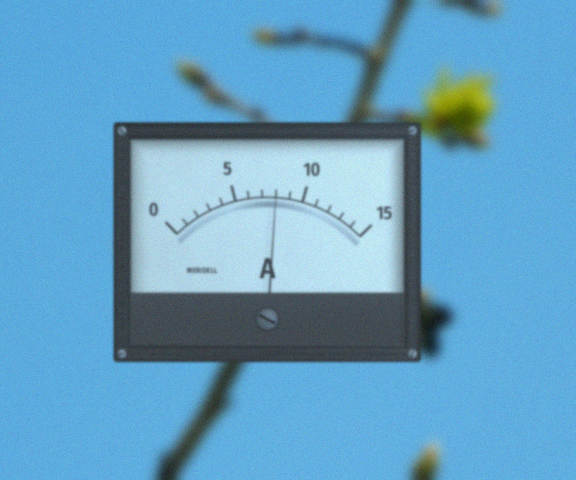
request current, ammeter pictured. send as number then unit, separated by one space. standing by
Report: 8 A
